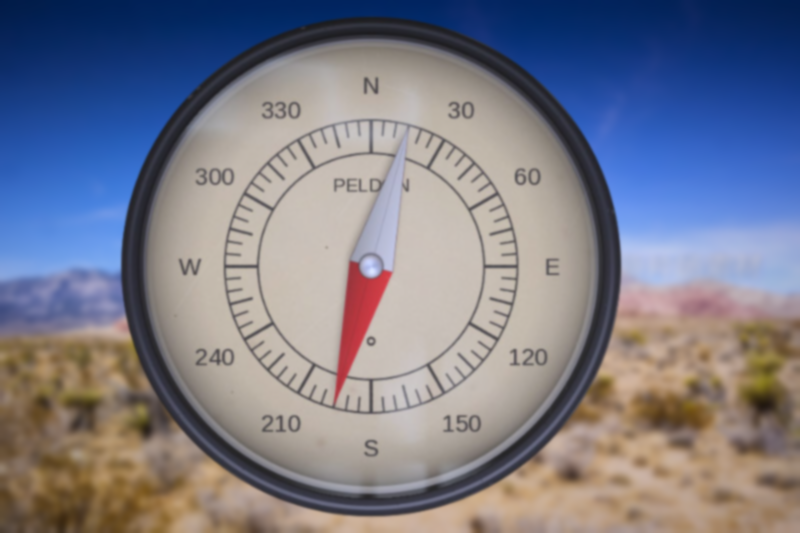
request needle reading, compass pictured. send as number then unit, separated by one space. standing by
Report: 195 °
